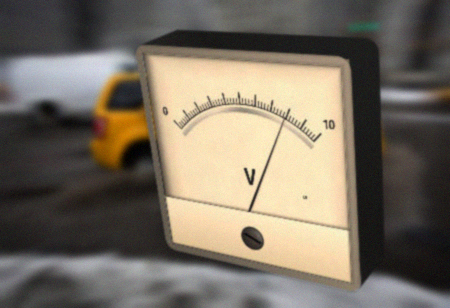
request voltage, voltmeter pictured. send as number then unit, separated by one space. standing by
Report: 8 V
